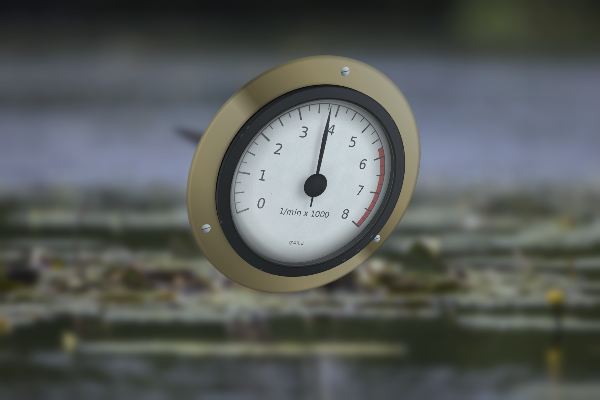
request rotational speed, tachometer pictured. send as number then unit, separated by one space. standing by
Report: 3750 rpm
